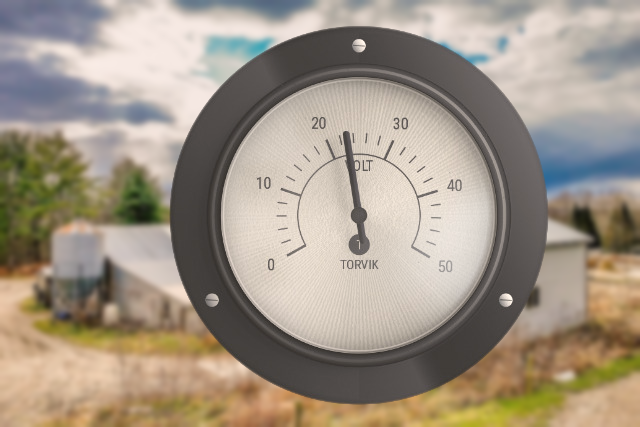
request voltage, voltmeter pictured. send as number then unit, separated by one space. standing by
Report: 23 V
